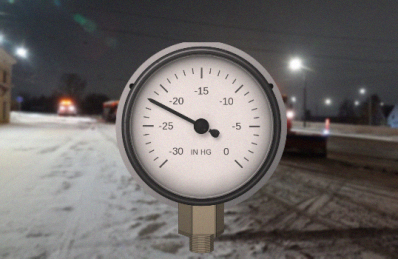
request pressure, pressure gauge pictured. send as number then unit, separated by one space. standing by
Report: -22 inHg
